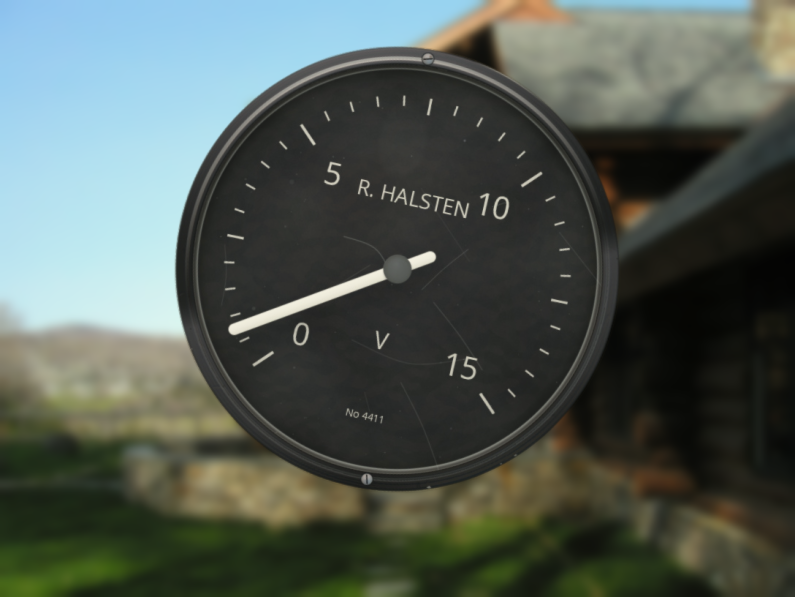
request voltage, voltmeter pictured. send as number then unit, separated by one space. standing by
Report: 0.75 V
